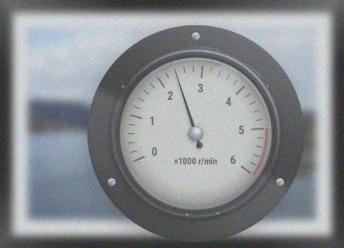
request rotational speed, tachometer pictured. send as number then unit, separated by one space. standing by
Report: 2400 rpm
